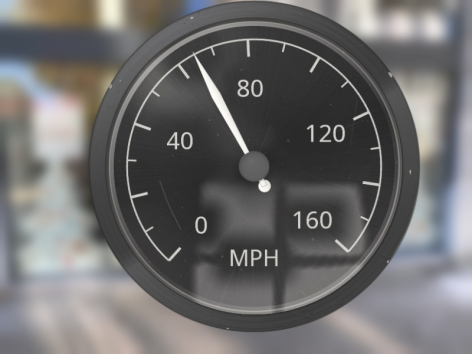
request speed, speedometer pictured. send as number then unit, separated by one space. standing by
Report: 65 mph
